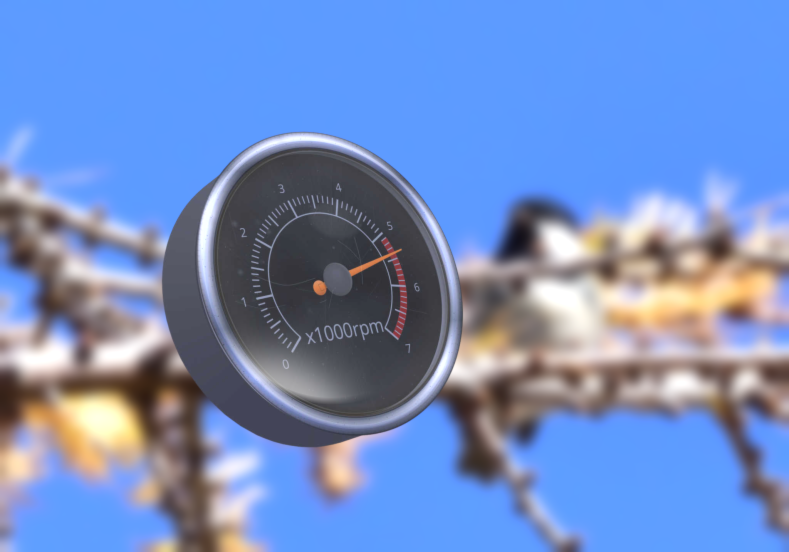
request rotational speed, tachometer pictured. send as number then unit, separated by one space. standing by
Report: 5400 rpm
